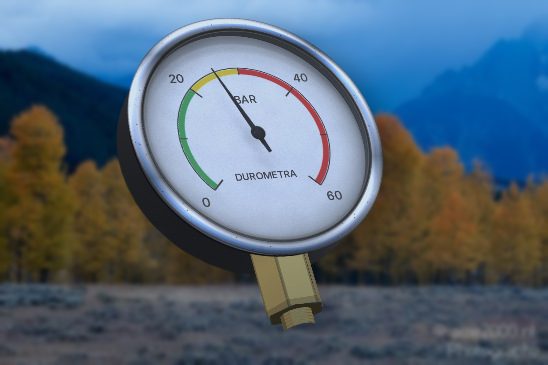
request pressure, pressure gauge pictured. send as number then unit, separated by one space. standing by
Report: 25 bar
